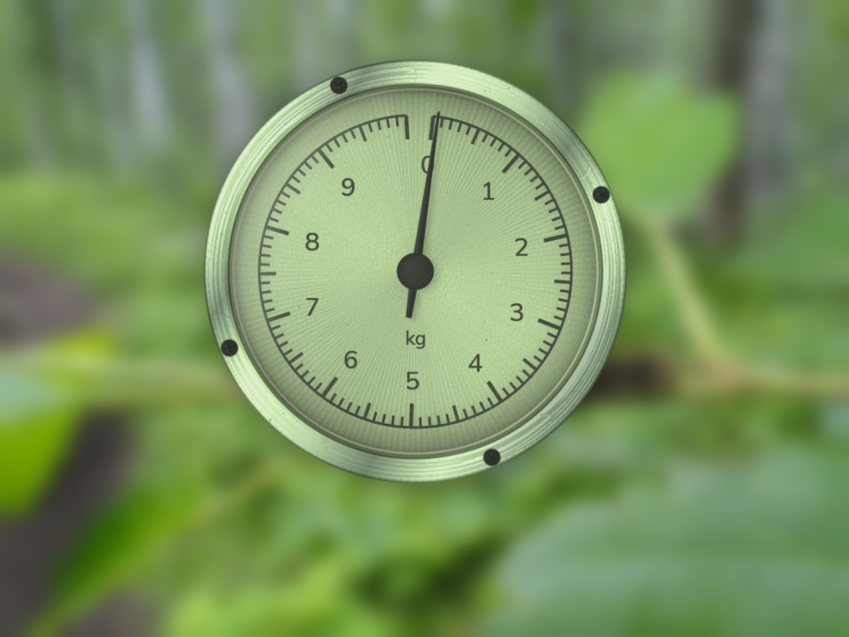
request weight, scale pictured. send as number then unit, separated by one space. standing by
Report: 0.05 kg
